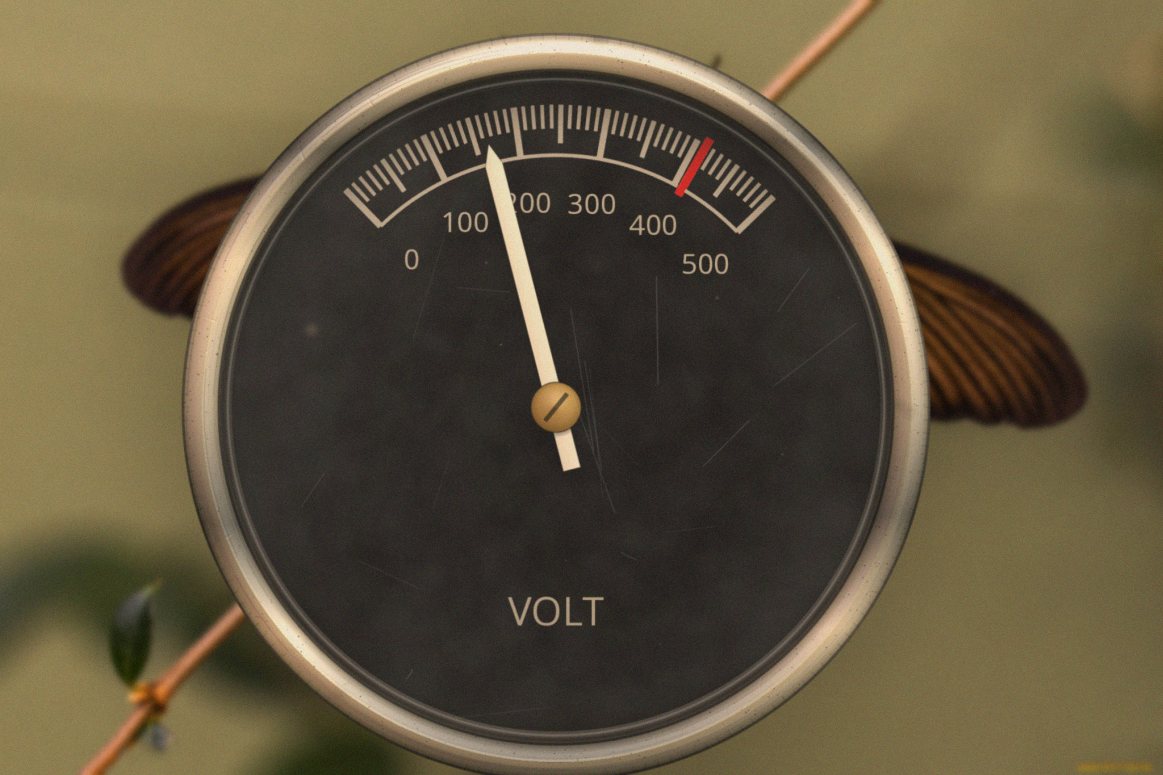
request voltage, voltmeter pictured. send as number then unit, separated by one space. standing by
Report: 165 V
